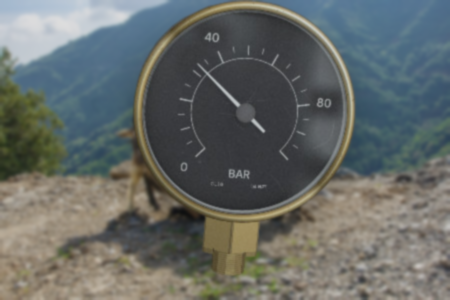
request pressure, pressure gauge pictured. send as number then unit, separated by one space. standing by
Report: 32.5 bar
